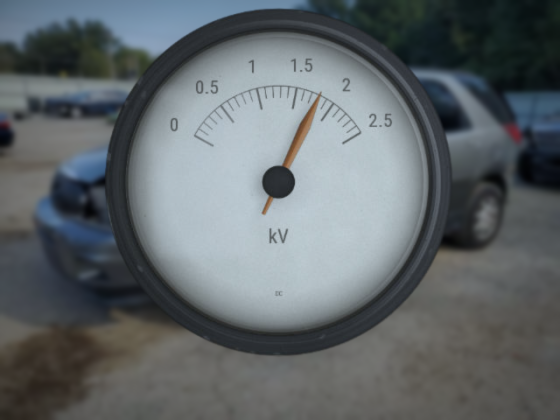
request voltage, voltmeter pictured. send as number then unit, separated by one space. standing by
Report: 1.8 kV
